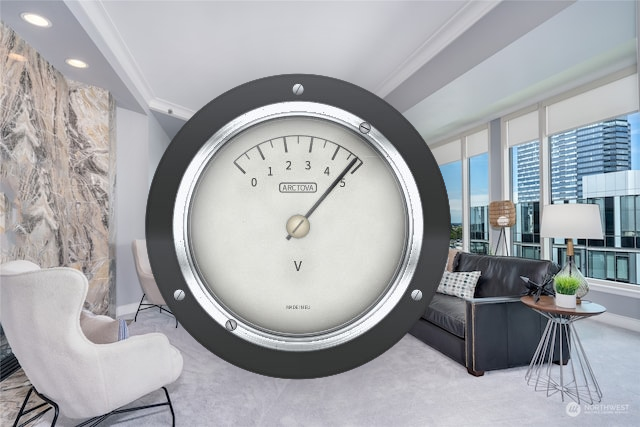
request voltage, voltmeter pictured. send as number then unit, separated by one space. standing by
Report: 4.75 V
